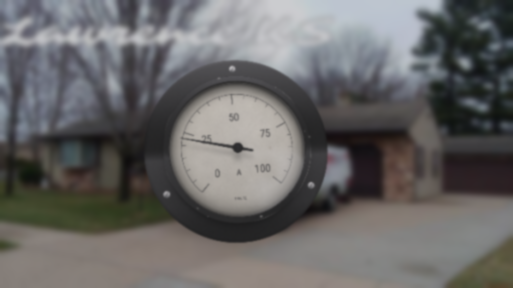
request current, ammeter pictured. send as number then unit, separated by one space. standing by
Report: 22.5 A
